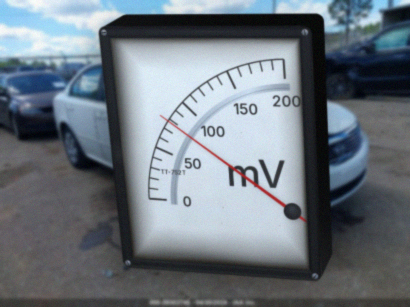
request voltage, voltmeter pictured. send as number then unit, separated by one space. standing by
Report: 80 mV
